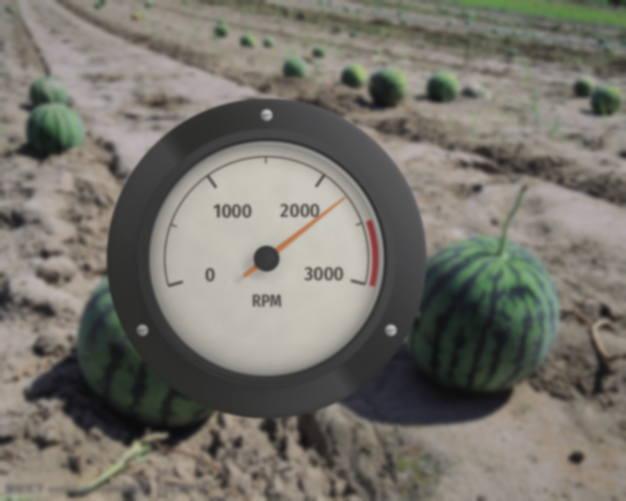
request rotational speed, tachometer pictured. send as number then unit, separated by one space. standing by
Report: 2250 rpm
